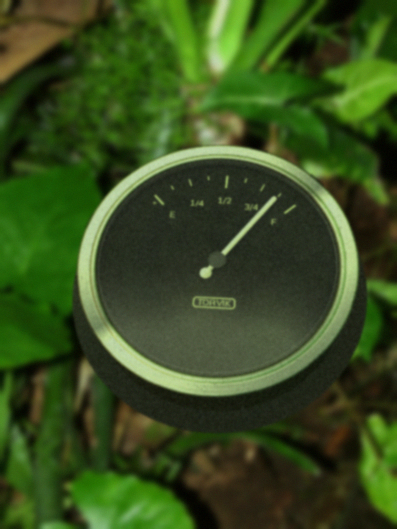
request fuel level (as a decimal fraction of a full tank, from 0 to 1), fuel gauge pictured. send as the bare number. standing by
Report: 0.875
